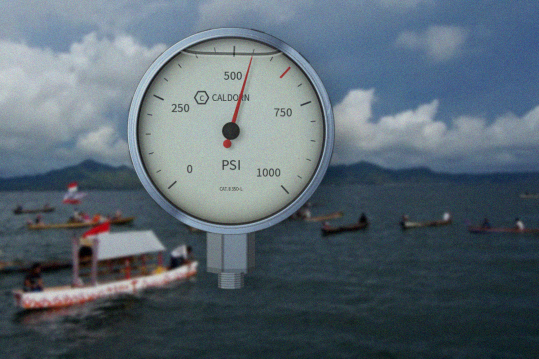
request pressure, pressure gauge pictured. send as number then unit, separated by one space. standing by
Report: 550 psi
